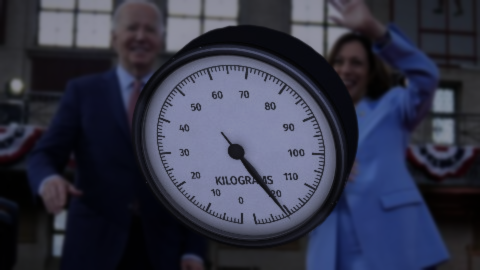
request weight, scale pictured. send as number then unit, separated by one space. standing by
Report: 120 kg
